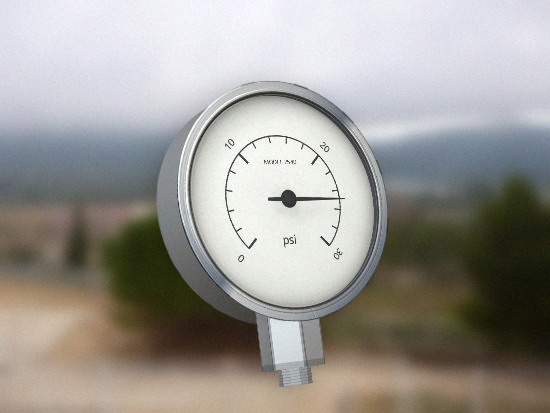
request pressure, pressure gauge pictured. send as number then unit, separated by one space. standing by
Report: 25 psi
